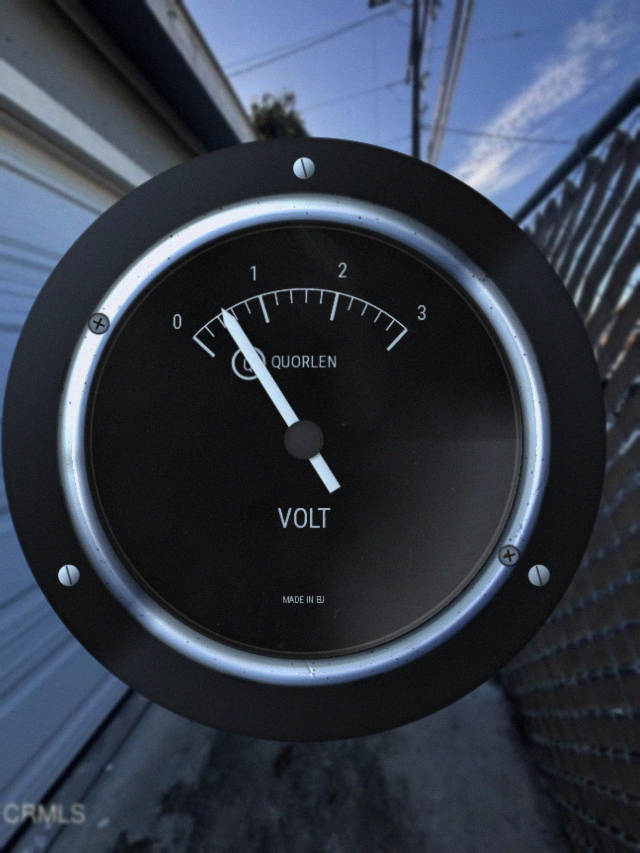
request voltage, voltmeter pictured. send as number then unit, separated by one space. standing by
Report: 0.5 V
